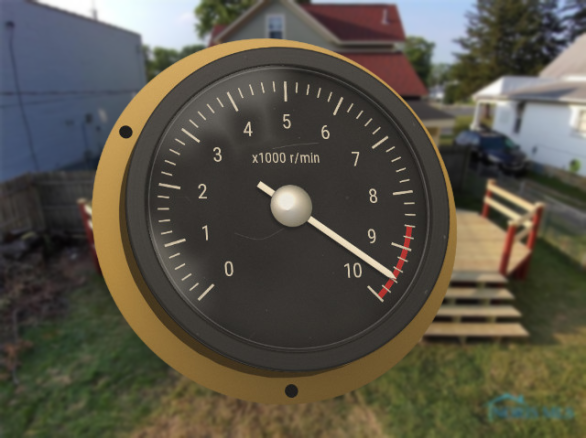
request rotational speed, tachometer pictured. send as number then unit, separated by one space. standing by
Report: 9600 rpm
